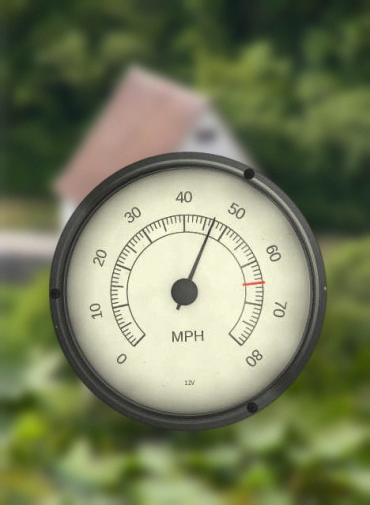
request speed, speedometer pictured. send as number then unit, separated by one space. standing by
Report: 47 mph
